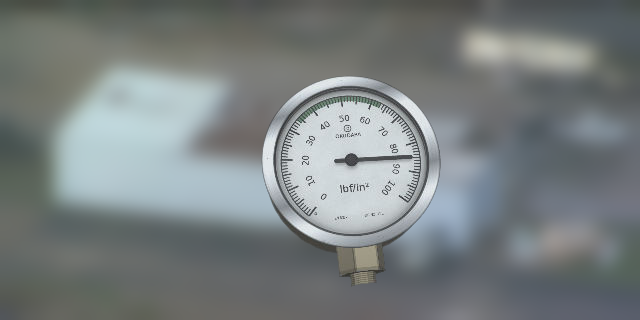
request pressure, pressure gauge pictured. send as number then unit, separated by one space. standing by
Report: 85 psi
